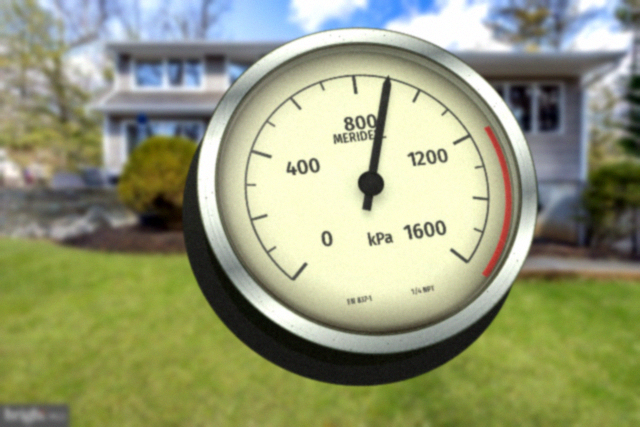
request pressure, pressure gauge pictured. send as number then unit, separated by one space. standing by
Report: 900 kPa
